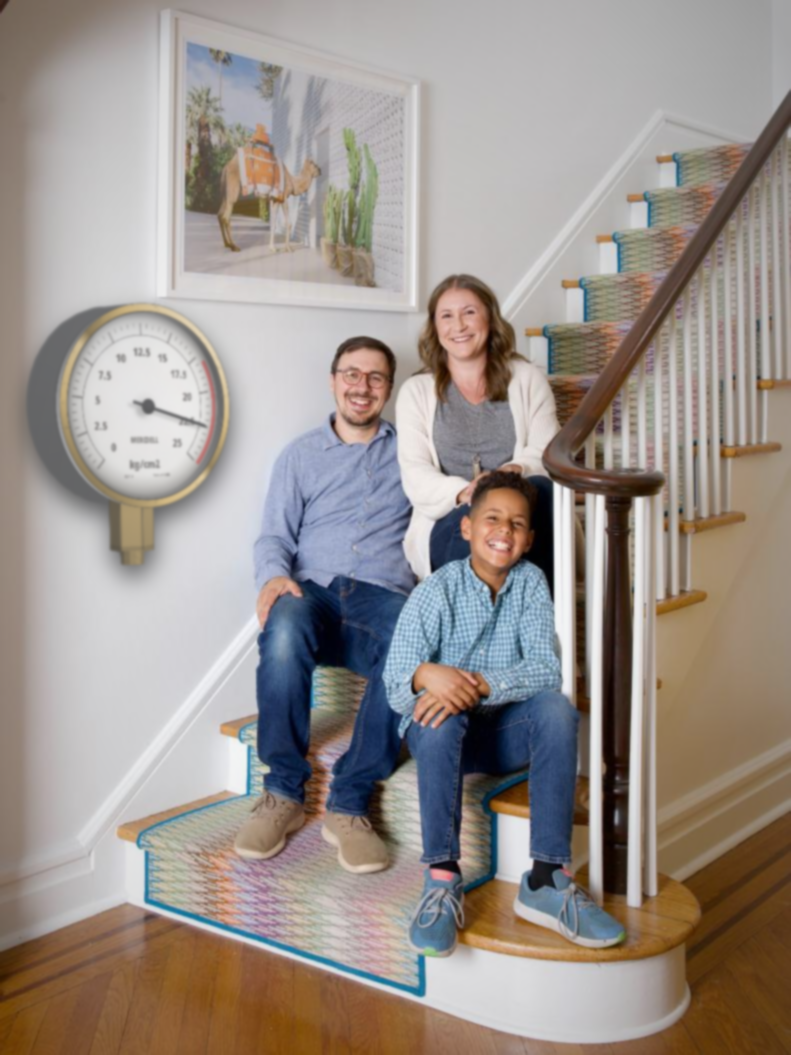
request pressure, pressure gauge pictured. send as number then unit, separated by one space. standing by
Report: 22.5 kg/cm²
